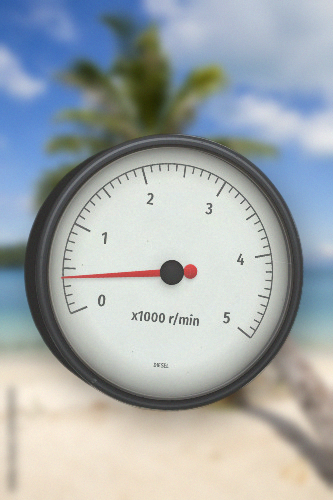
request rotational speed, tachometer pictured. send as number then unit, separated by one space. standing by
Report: 400 rpm
